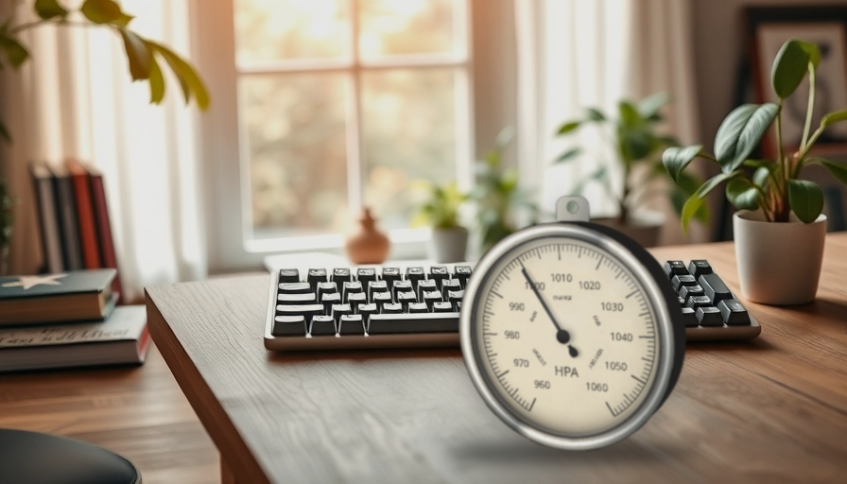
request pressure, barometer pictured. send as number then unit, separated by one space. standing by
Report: 1000 hPa
